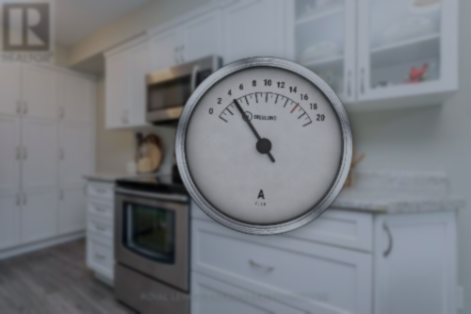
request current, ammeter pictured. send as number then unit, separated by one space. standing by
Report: 4 A
